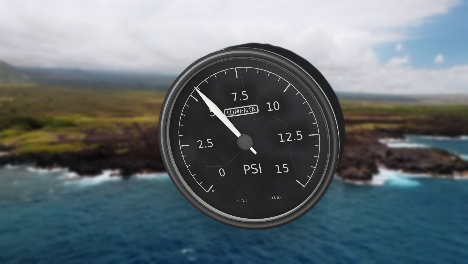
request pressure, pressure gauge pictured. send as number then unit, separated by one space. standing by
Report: 5.5 psi
